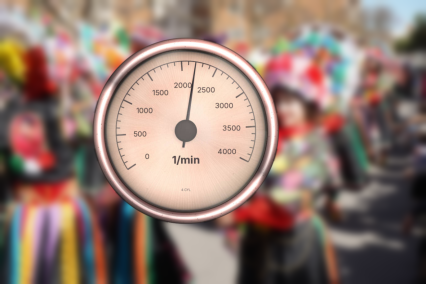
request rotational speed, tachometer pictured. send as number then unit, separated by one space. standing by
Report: 2200 rpm
